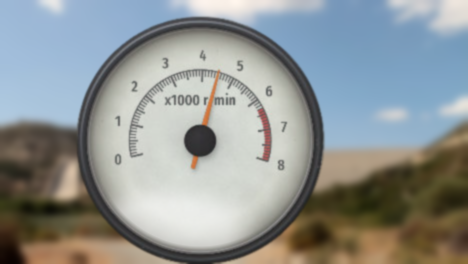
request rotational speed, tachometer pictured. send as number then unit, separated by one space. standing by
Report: 4500 rpm
